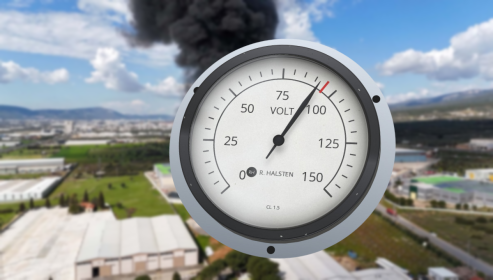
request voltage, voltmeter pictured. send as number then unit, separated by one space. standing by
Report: 92.5 V
